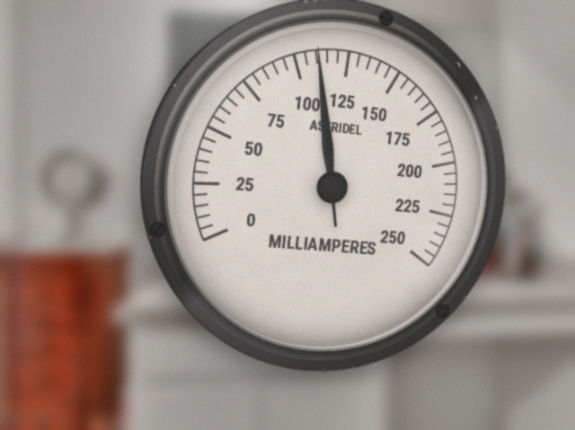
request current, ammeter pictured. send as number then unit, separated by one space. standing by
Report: 110 mA
